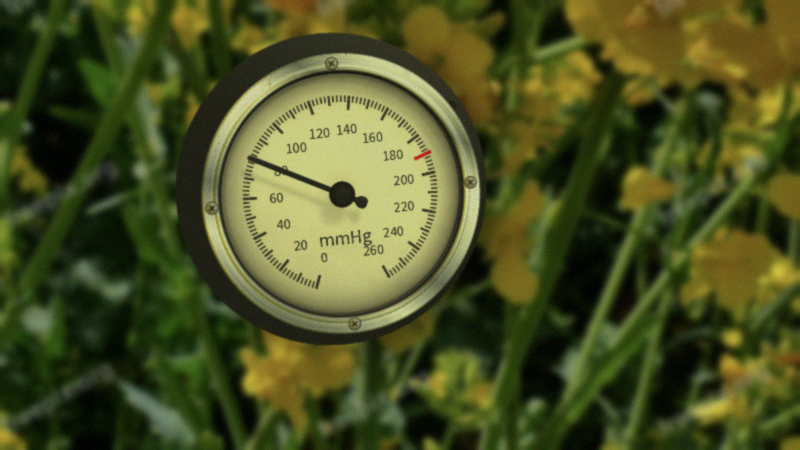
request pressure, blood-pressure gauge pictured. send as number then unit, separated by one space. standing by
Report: 80 mmHg
